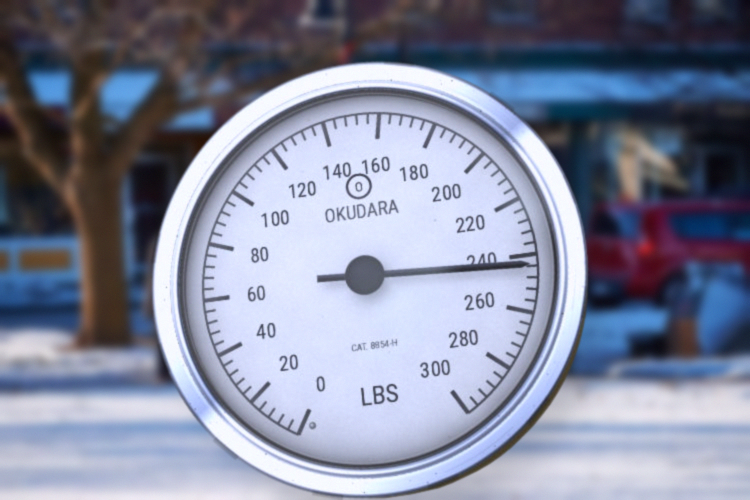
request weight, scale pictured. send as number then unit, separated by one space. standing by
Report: 244 lb
